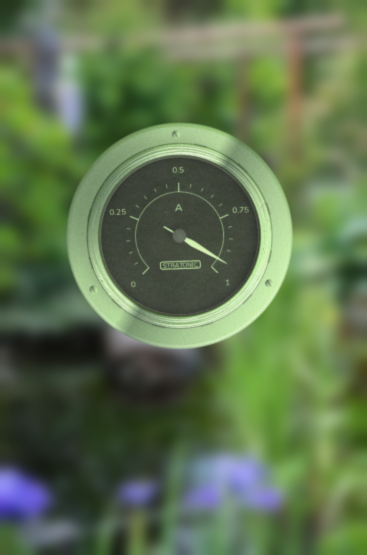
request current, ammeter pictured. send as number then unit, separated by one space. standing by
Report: 0.95 A
